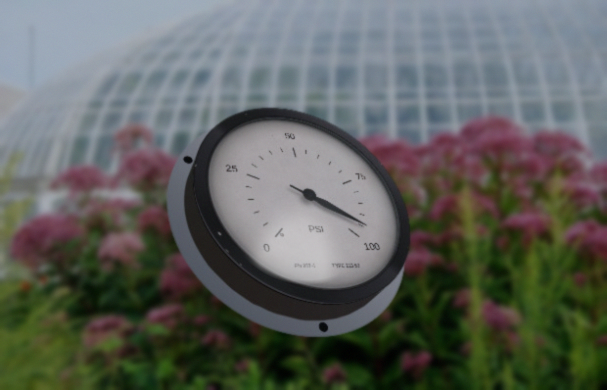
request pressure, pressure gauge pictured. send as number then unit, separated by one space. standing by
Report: 95 psi
